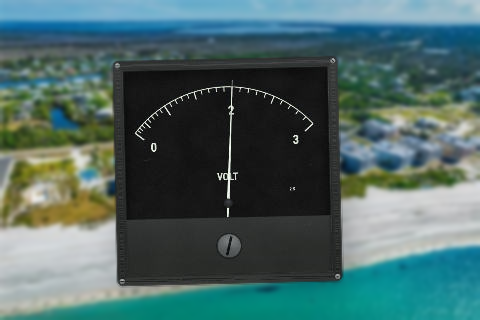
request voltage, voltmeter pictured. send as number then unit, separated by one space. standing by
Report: 2 V
